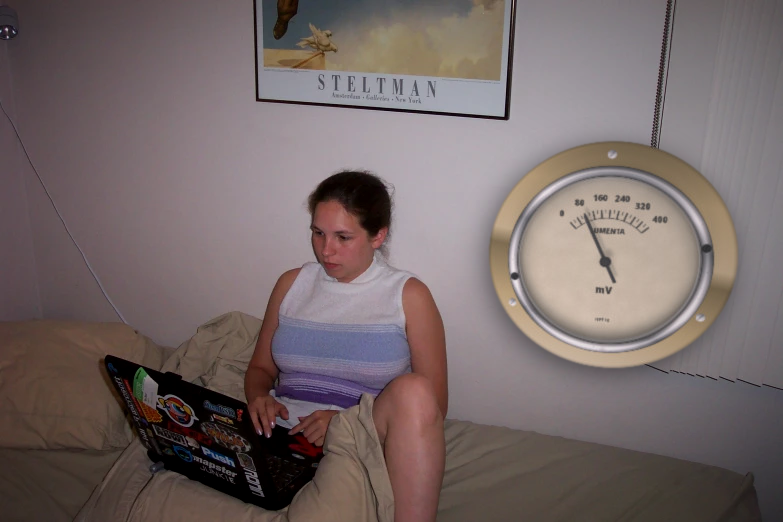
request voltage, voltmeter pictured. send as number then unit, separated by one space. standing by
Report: 80 mV
